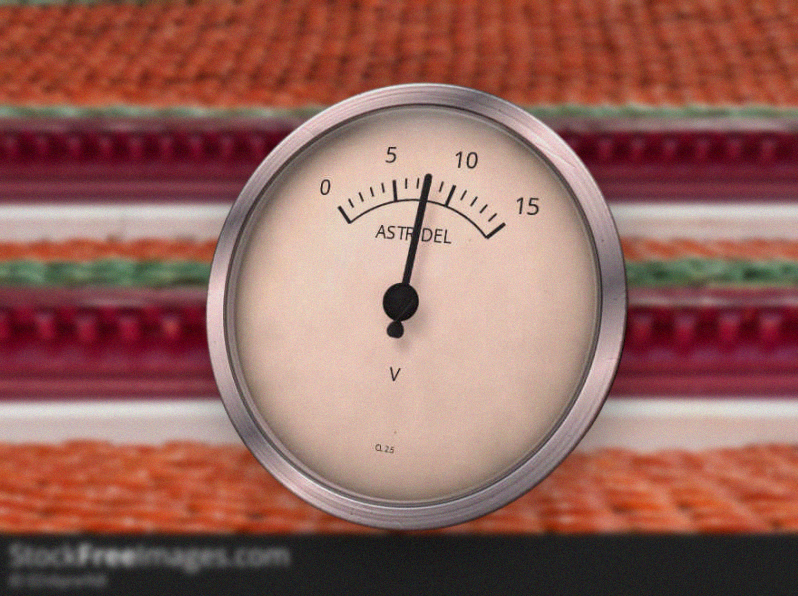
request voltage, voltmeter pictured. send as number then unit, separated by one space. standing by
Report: 8 V
